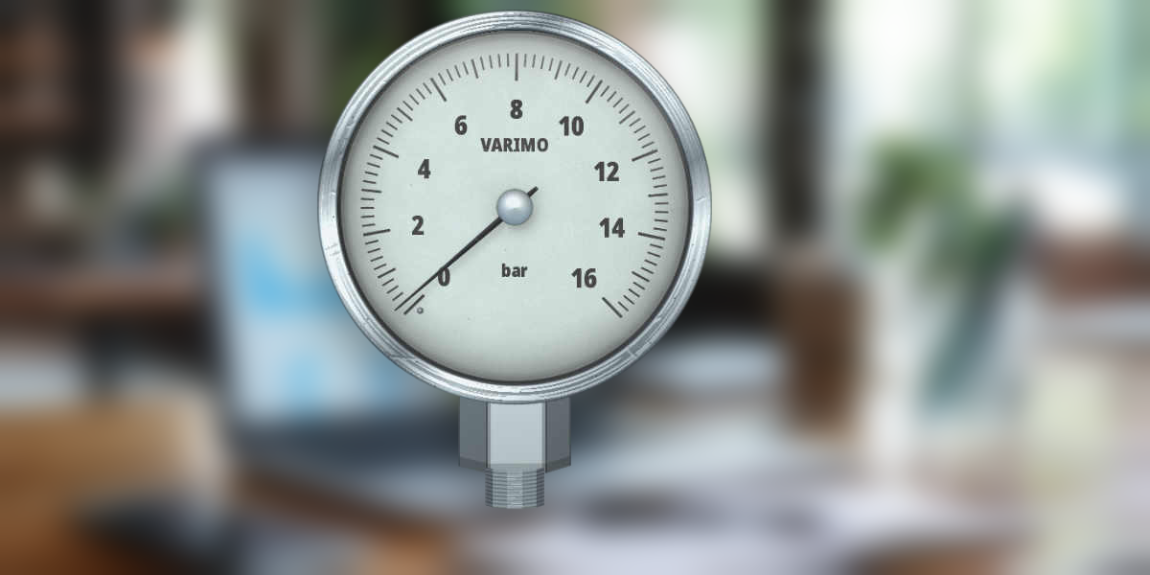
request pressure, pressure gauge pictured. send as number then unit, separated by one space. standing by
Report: 0.2 bar
